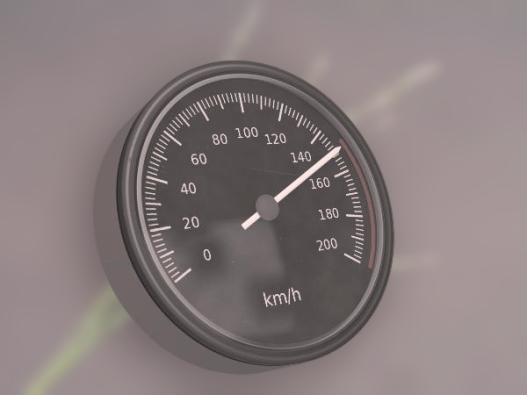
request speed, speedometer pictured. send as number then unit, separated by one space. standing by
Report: 150 km/h
